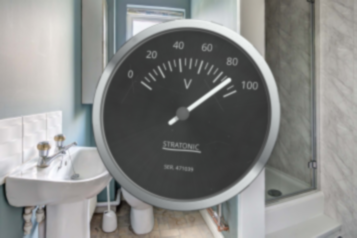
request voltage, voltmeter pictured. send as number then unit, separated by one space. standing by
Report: 90 V
